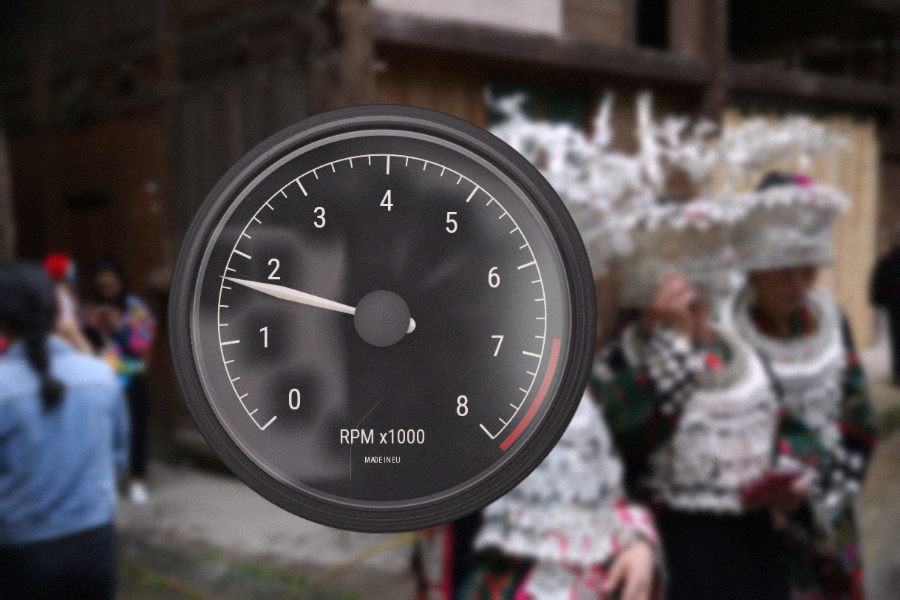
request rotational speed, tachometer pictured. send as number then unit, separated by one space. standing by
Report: 1700 rpm
